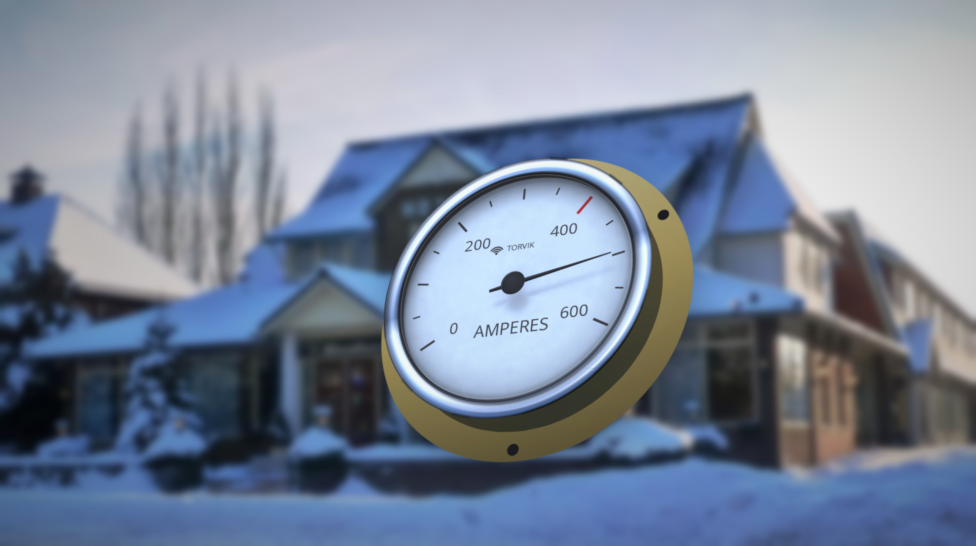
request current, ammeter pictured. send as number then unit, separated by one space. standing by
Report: 500 A
